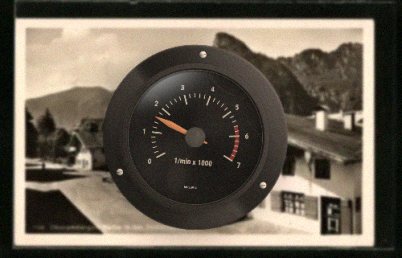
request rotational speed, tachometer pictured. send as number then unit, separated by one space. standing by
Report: 1600 rpm
